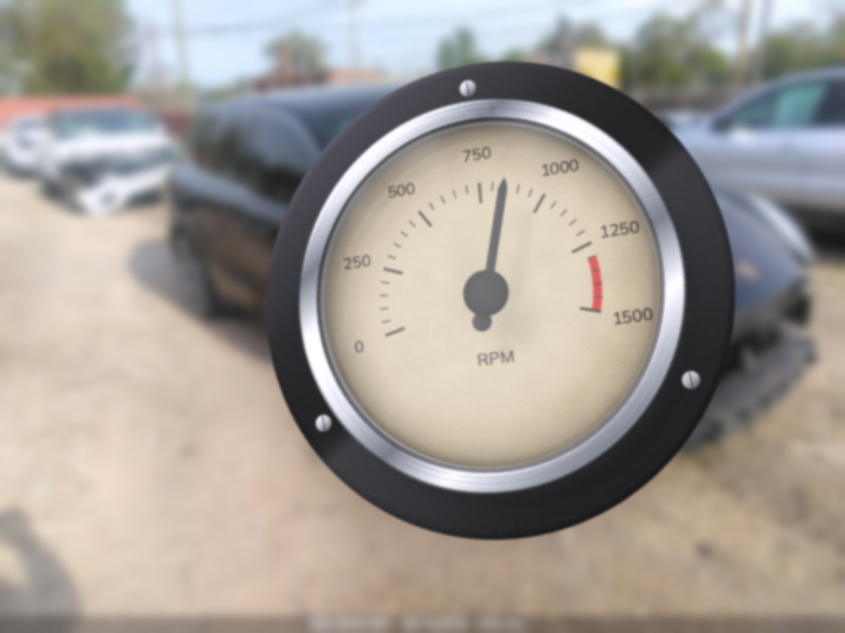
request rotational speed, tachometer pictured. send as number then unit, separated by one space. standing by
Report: 850 rpm
